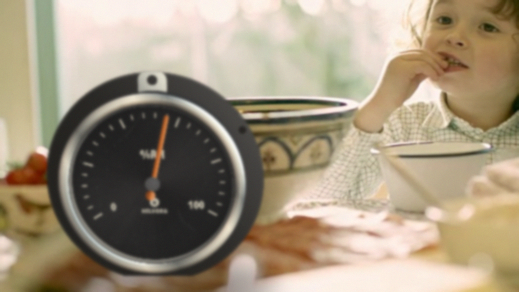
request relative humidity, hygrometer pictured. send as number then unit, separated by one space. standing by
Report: 56 %
